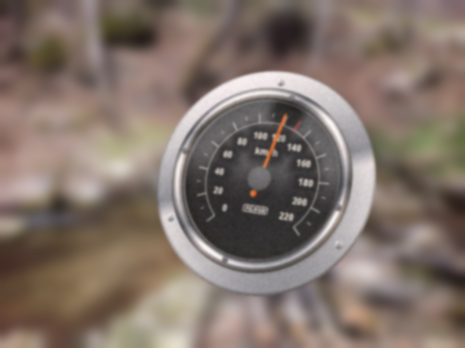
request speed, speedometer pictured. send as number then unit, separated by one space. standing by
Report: 120 km/h
